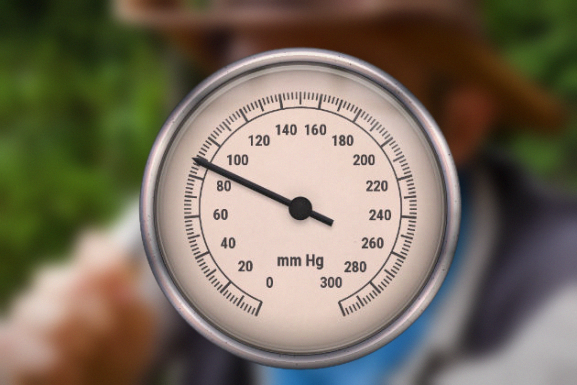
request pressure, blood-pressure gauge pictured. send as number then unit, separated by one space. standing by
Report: 88 mmHg
